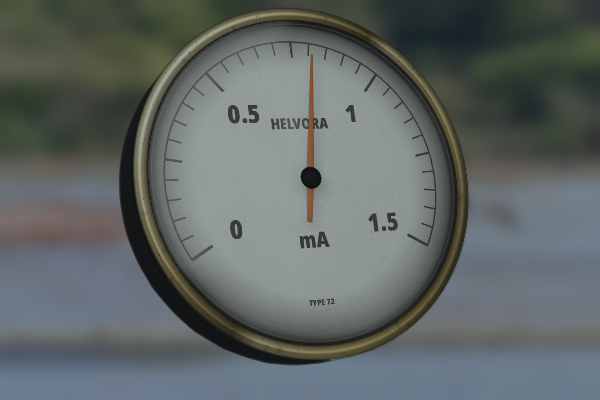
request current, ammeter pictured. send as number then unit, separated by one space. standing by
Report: 0.8 mA
